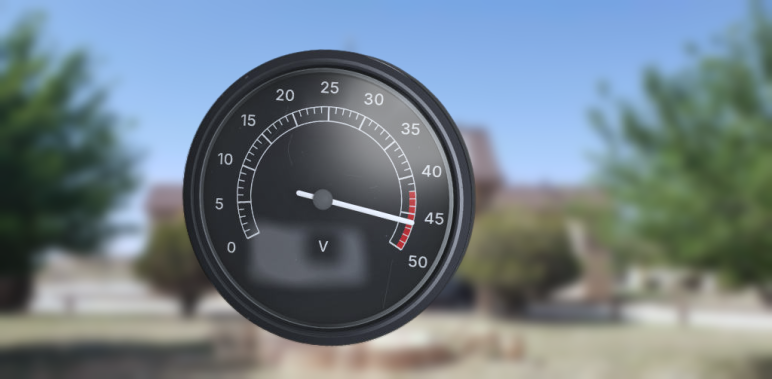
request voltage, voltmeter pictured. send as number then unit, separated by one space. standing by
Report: 46 V
